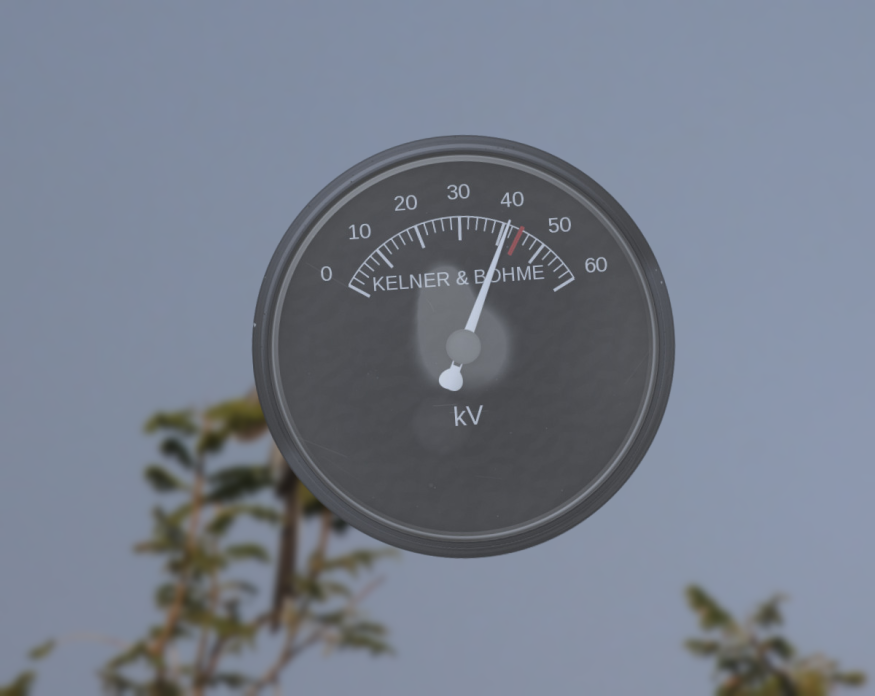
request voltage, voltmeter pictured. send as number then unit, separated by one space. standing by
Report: 41 kV
